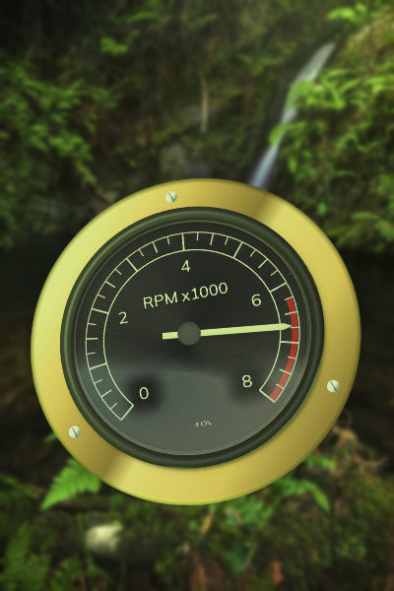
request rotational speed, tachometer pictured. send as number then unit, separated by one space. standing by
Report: 6750 rpm
